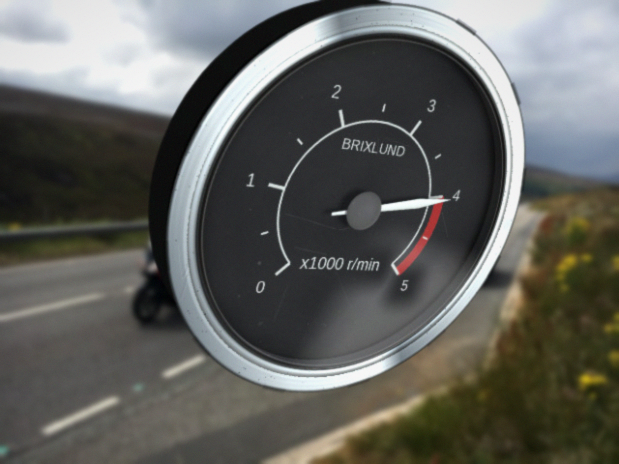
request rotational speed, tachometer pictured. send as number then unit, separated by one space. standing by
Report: 4000 rpm
